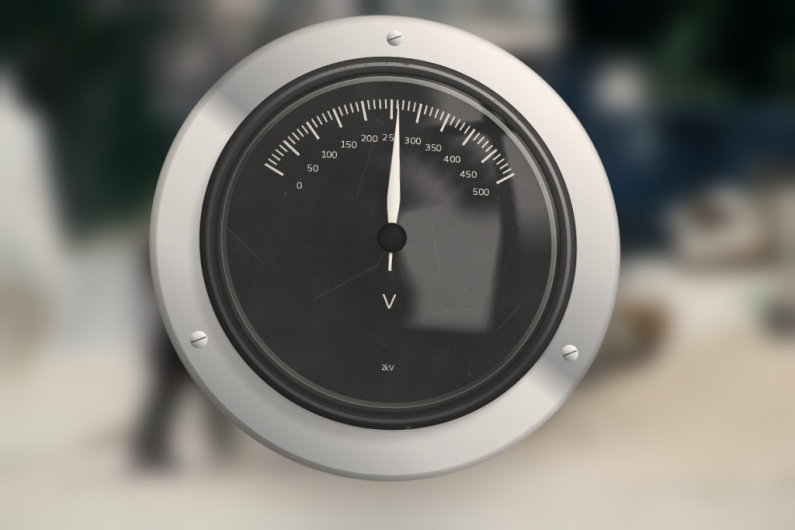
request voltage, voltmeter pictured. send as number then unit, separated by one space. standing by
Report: 260 V
